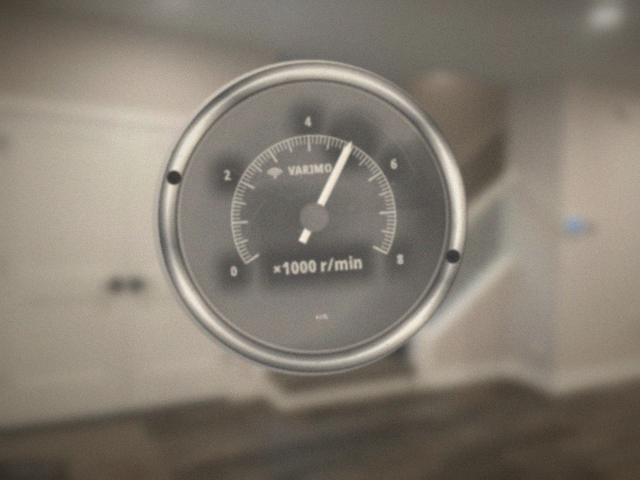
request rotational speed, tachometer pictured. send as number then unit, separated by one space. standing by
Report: 5000 rpm
